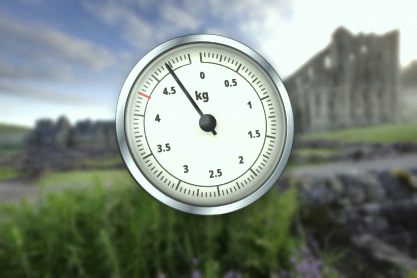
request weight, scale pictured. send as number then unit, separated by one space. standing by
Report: 4.7 kg
